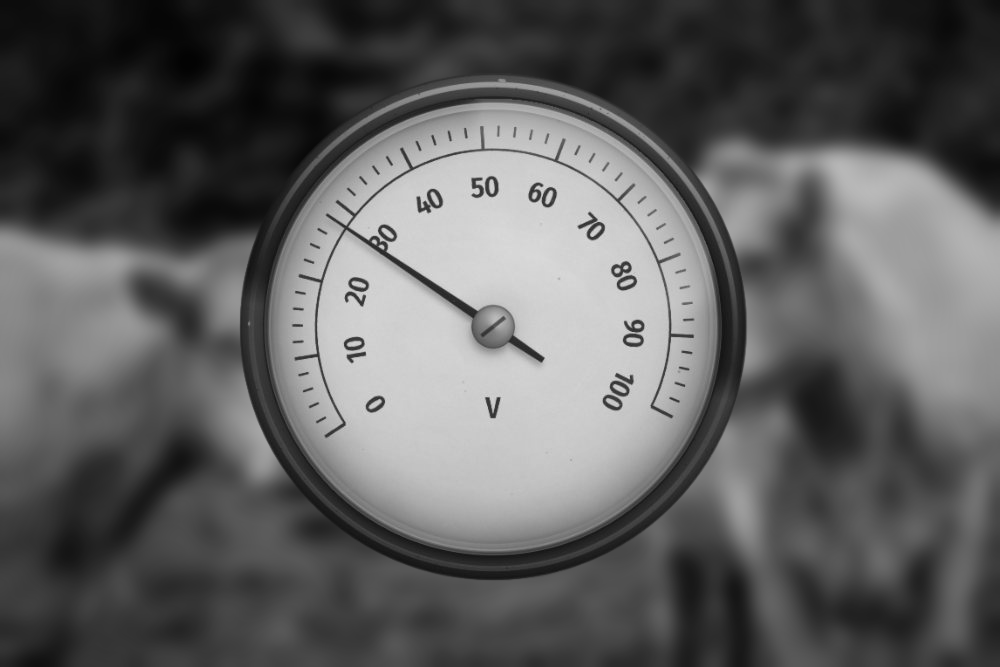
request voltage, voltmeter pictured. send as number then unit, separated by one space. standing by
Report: 28 V
